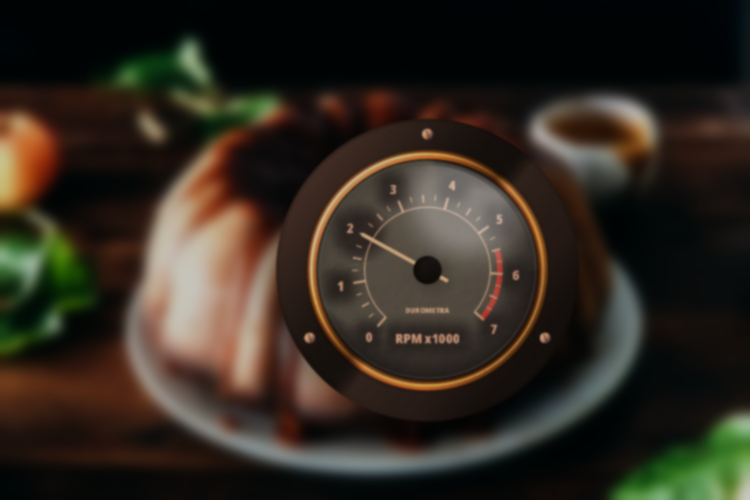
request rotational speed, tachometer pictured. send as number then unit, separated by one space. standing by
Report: 2000 rpm
